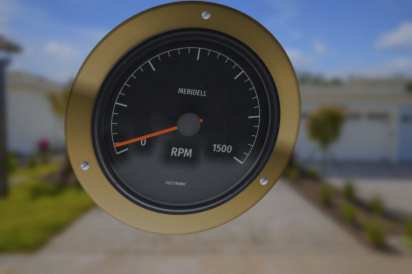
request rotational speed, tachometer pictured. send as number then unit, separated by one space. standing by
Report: 50 rpm
